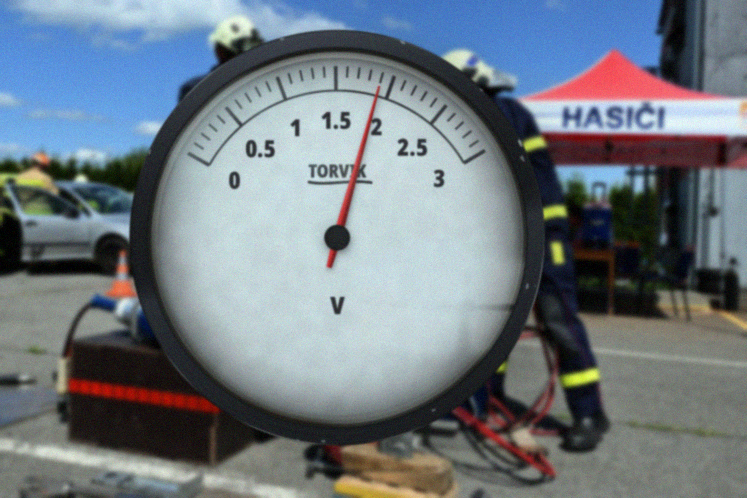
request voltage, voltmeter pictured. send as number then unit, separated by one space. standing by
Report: 1.9 V
